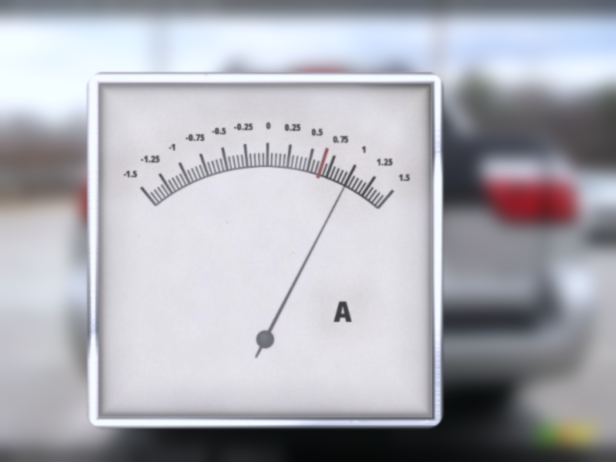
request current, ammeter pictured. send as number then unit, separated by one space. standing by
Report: 1 A
